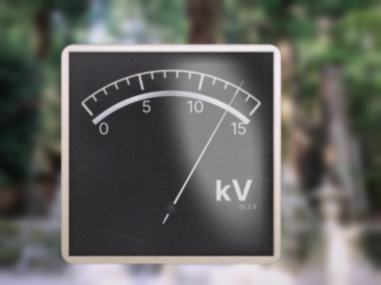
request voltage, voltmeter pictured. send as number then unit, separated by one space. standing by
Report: 13 kV
